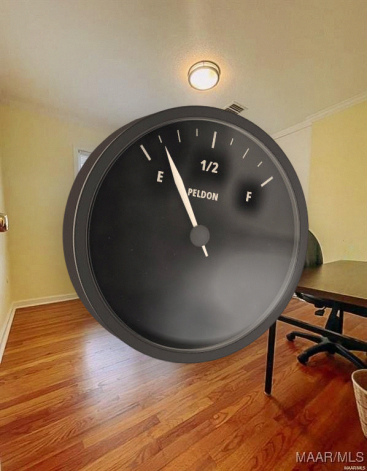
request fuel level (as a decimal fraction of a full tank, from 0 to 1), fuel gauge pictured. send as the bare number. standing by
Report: 0.125
